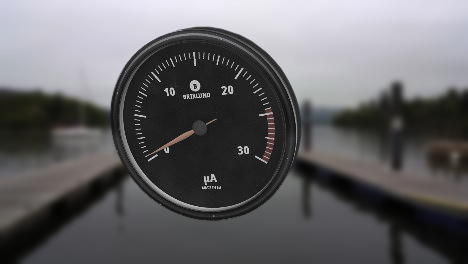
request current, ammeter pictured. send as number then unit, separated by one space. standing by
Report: 0.5 µA
